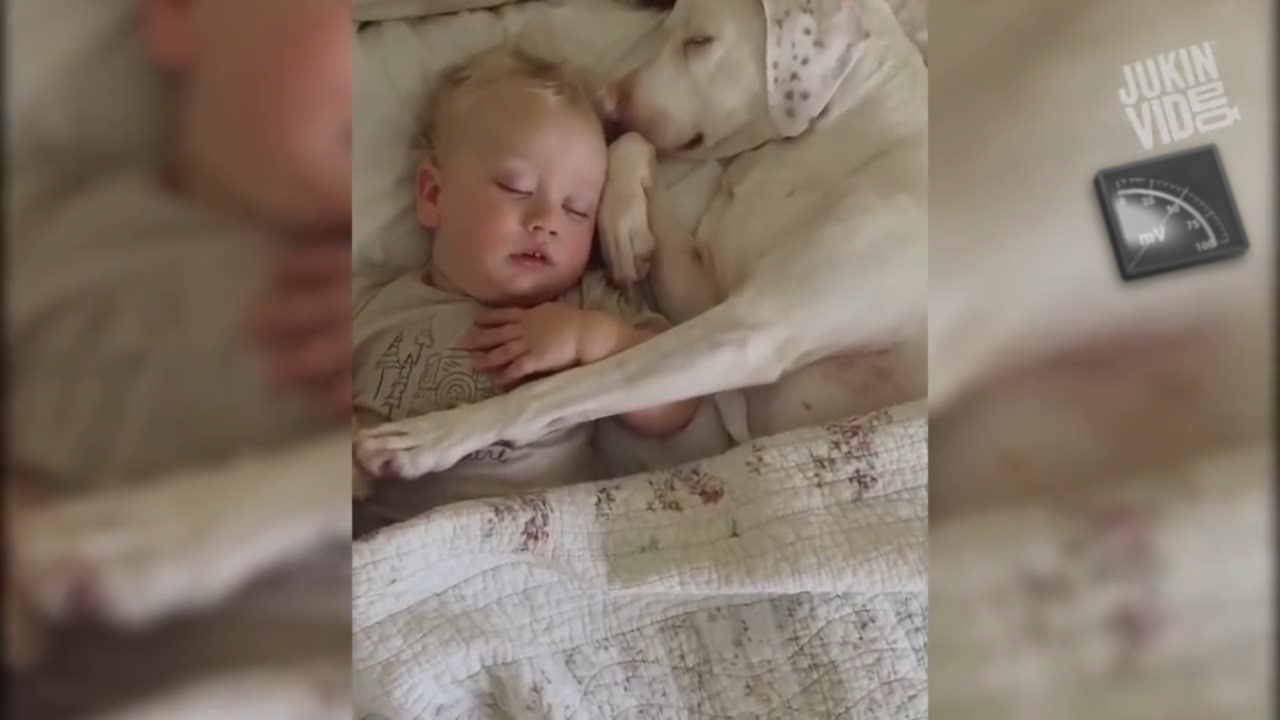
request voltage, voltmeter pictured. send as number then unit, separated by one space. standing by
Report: 50 mV
